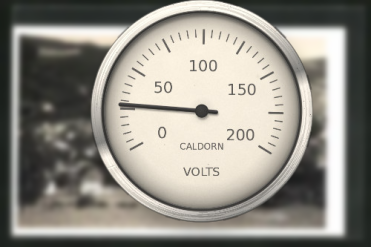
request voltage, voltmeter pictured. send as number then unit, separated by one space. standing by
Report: 27.5 V
